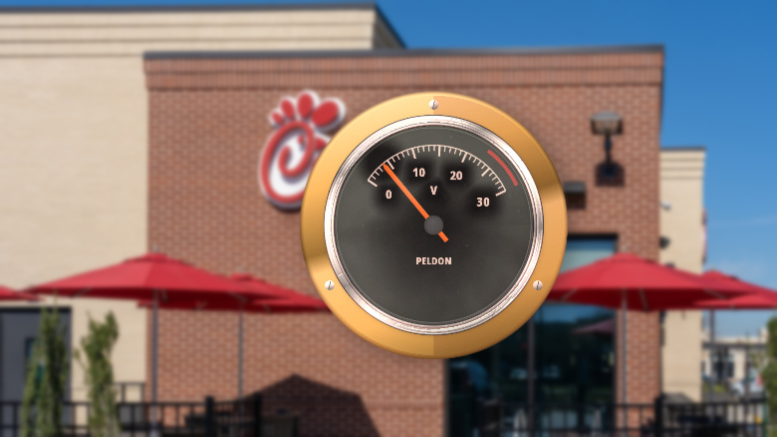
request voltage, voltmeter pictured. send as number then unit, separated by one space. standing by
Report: 4 V
